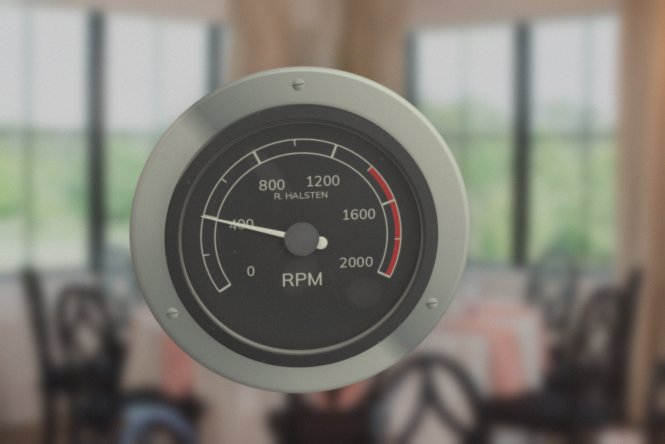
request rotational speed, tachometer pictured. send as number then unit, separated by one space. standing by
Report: 400 rpm
